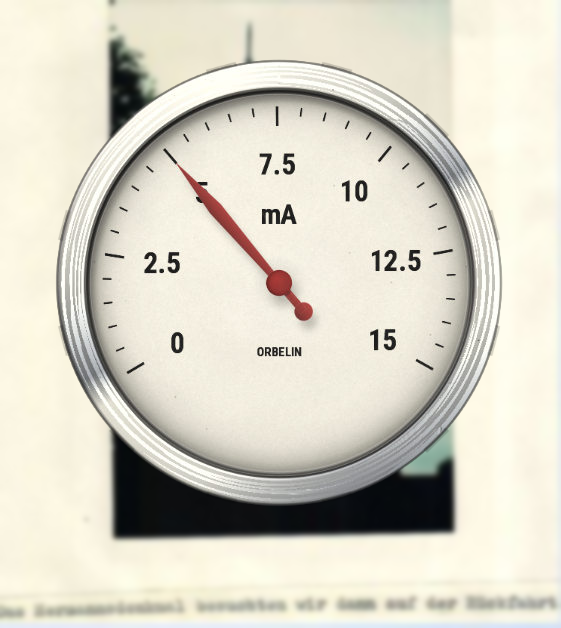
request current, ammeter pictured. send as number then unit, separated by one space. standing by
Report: 5 mA
